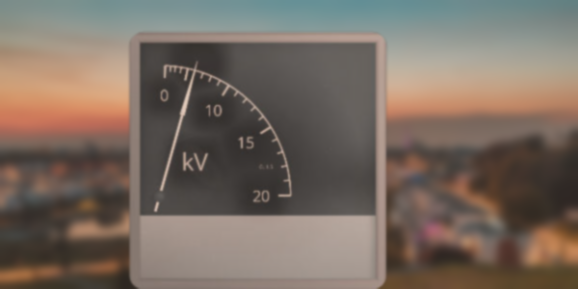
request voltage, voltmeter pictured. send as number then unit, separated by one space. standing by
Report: 6 kV
